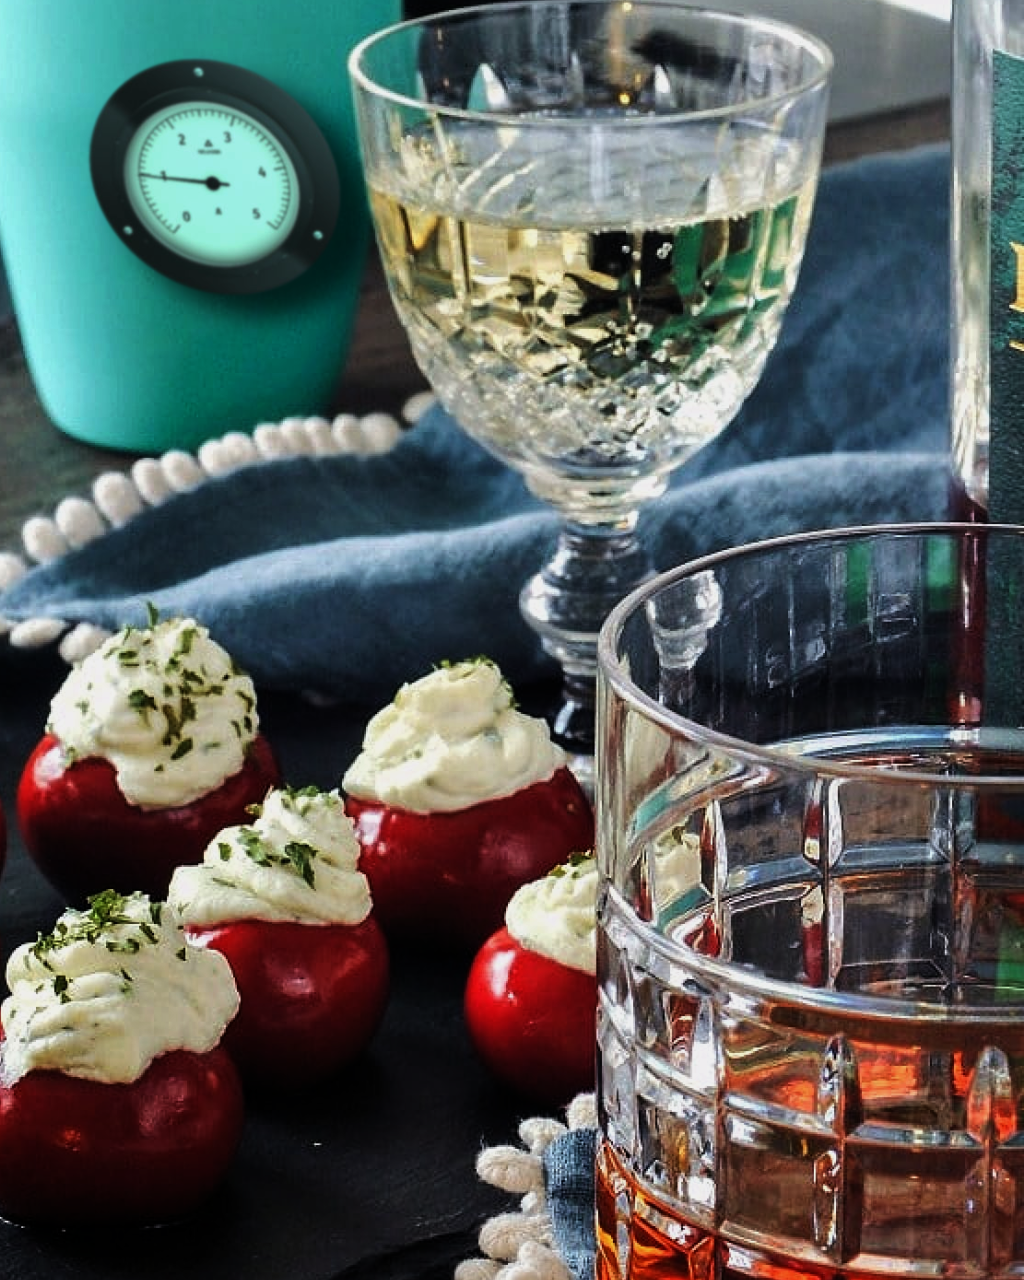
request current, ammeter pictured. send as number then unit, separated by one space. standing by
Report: 1 A
